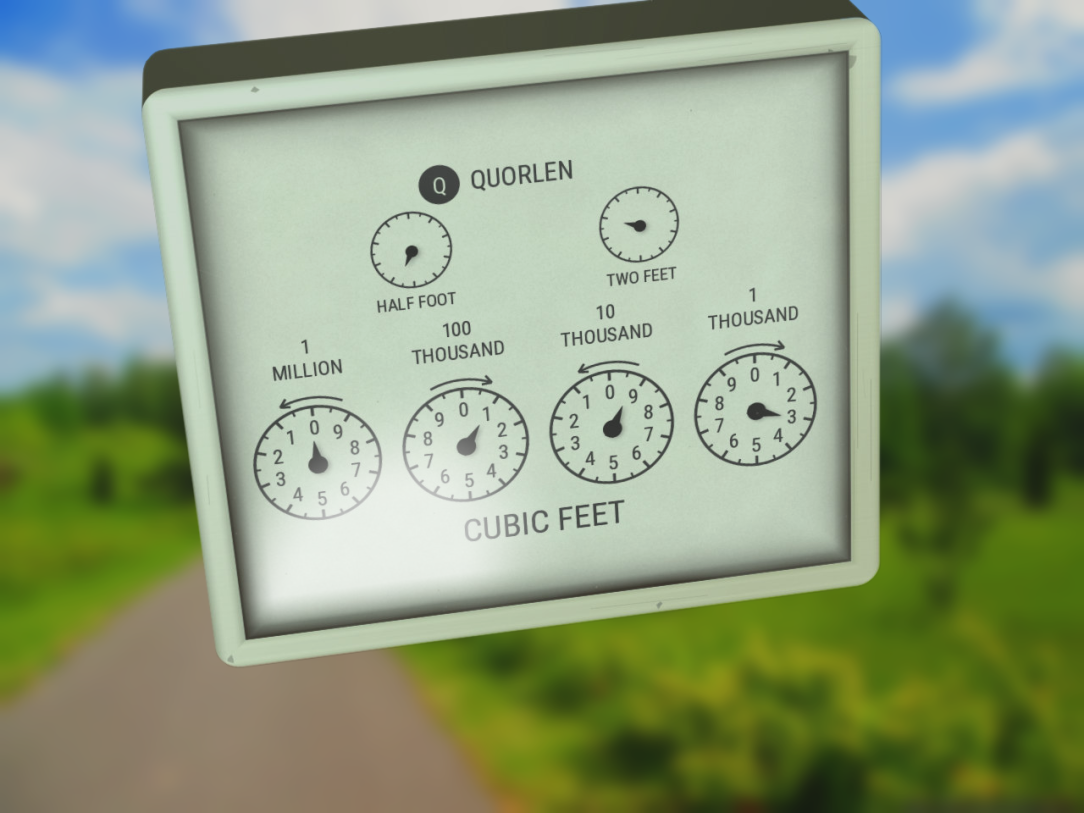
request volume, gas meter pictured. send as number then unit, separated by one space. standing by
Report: 9300 ft³
